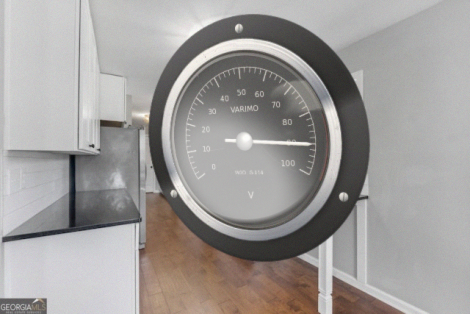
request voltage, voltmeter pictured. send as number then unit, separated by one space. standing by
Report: 90 V
